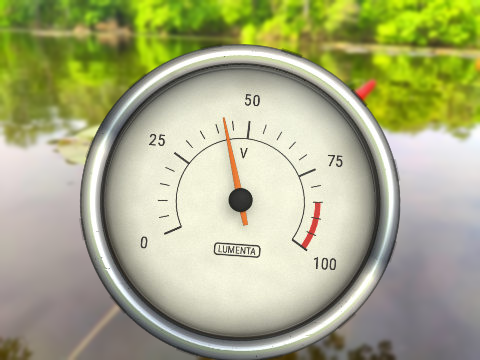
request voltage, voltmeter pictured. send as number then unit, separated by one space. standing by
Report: 42.5 V
